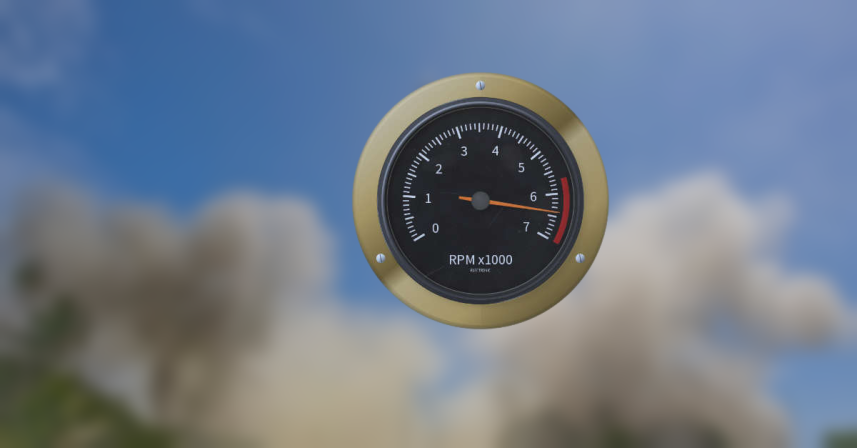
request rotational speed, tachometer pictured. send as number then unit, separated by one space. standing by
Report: 6400 rpm
